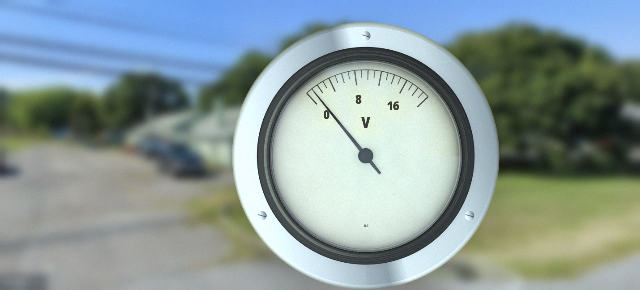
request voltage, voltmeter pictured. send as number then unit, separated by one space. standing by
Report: 1 V
